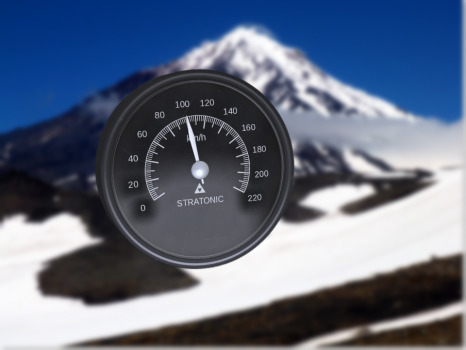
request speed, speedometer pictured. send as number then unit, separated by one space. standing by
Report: 100 km/h
